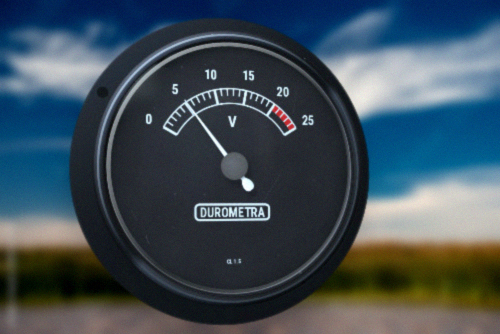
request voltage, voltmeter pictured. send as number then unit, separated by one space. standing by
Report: 5 V
